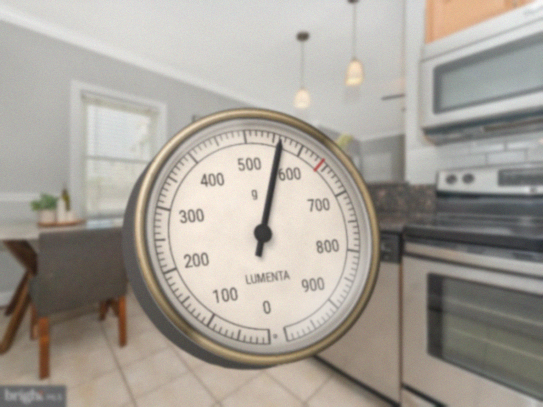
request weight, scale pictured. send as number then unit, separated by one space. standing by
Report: 560 g
